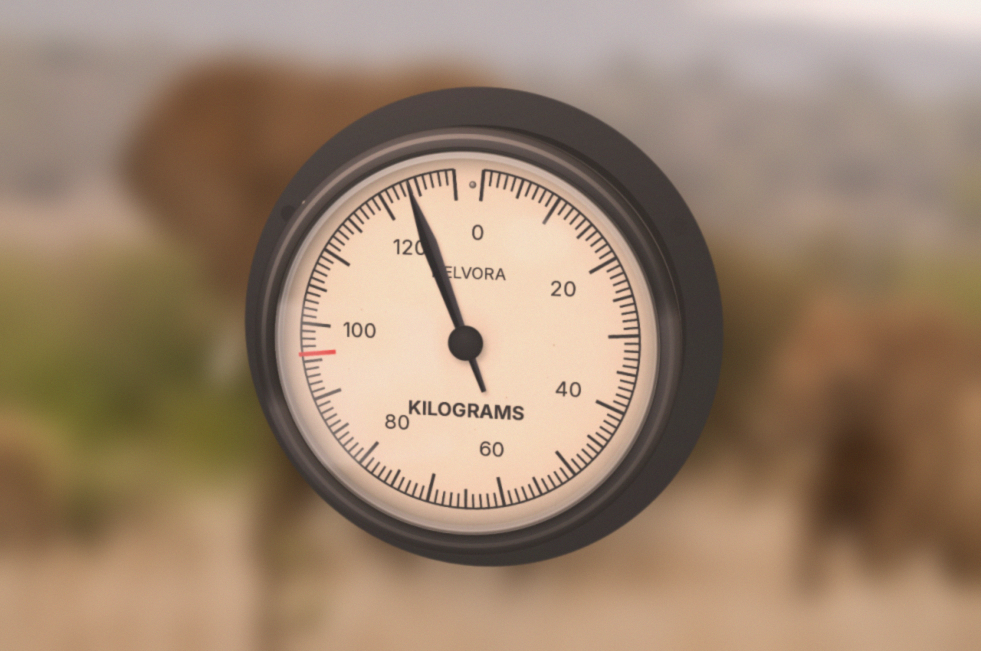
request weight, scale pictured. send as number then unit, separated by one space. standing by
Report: 124 kg
